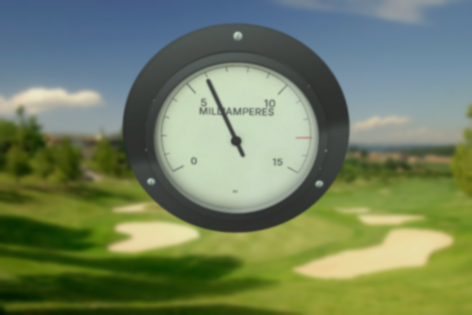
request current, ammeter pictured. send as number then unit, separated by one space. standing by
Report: 6 mA
